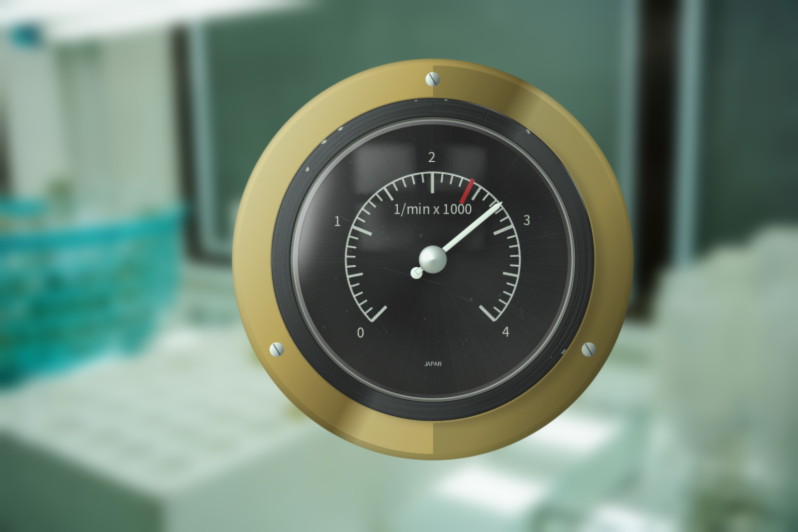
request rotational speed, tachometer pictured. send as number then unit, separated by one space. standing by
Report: 2750 rpm
